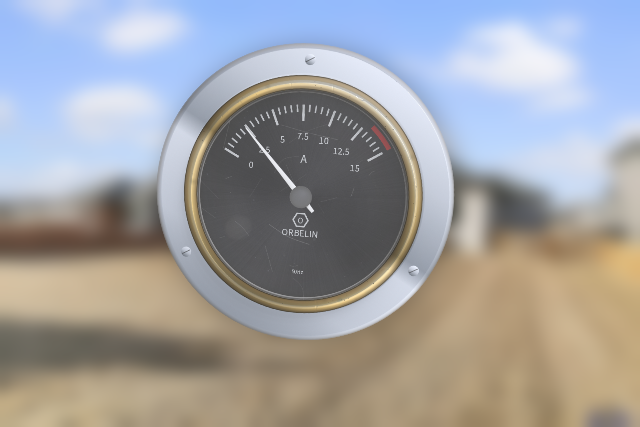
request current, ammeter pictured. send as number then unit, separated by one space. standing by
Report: 2.5 A
